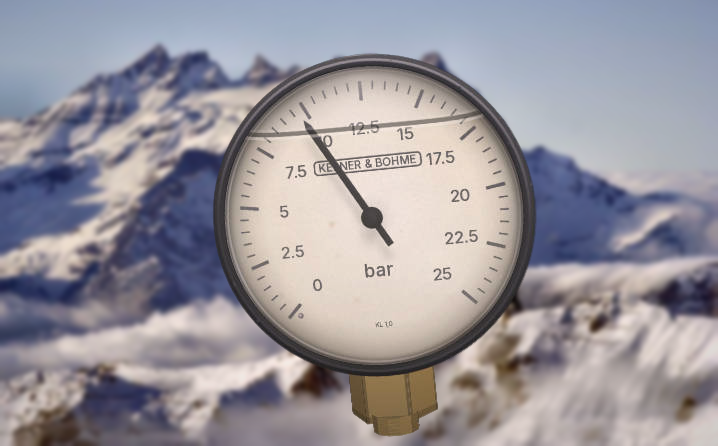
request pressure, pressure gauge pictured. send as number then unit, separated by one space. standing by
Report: 9.75 bar
